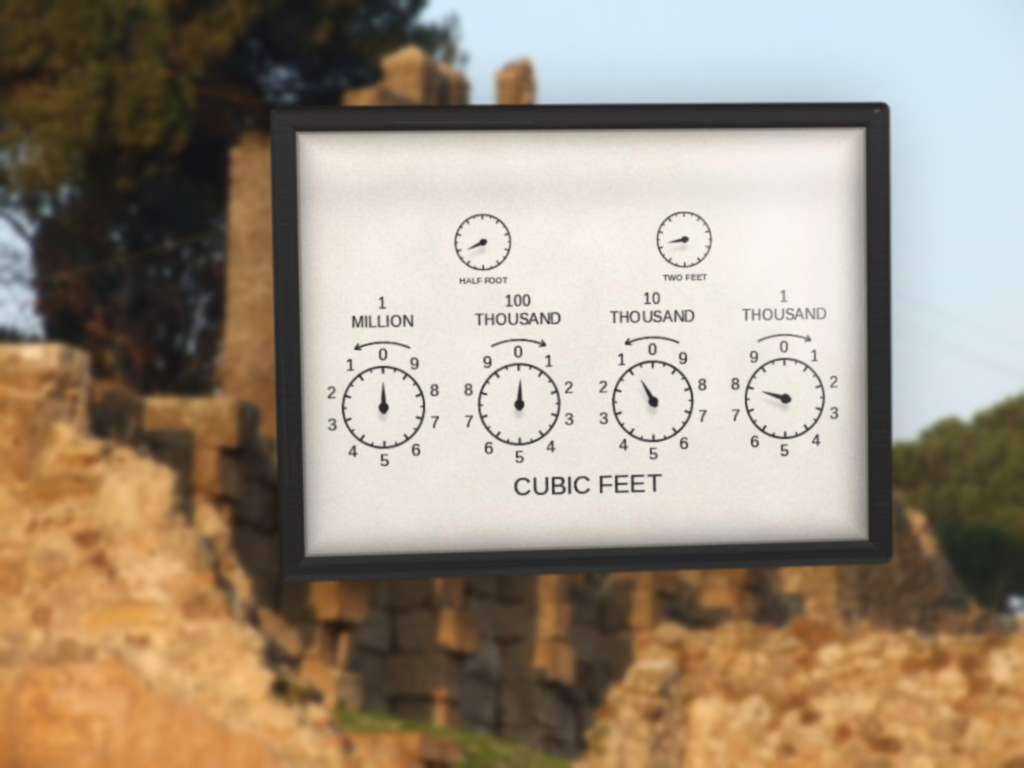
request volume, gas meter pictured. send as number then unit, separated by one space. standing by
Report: 800 ft³
